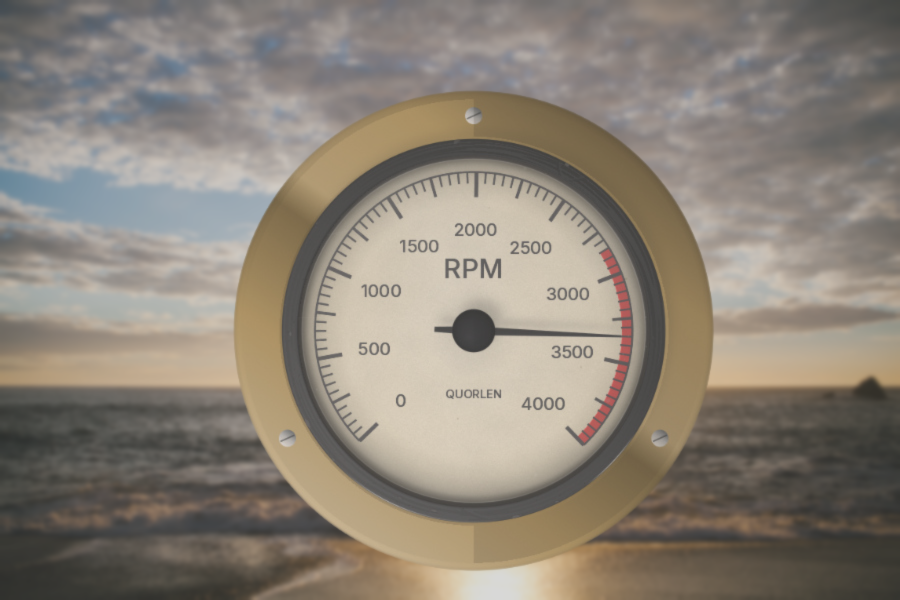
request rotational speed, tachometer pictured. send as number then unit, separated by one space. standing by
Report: 3350 rpm
